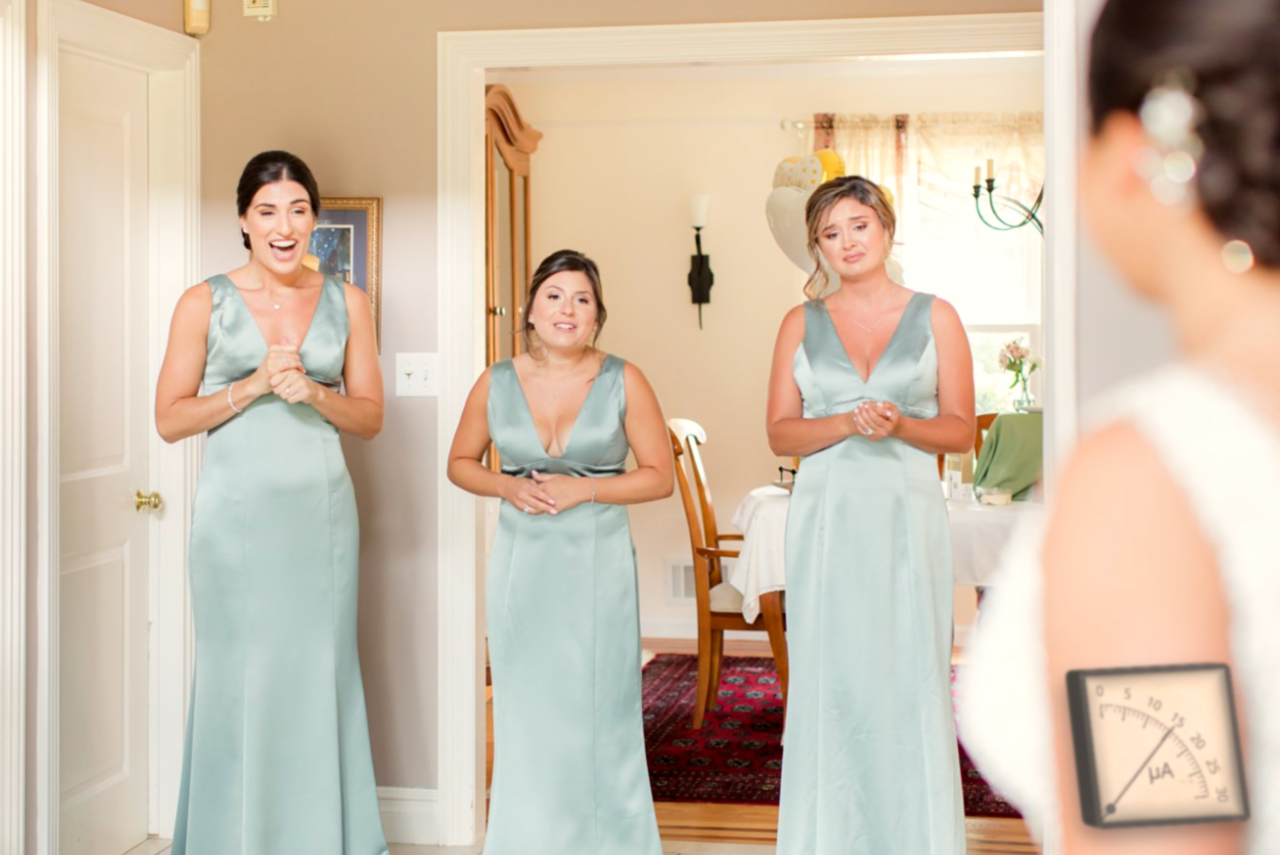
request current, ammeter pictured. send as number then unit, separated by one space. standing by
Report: 15 µA
